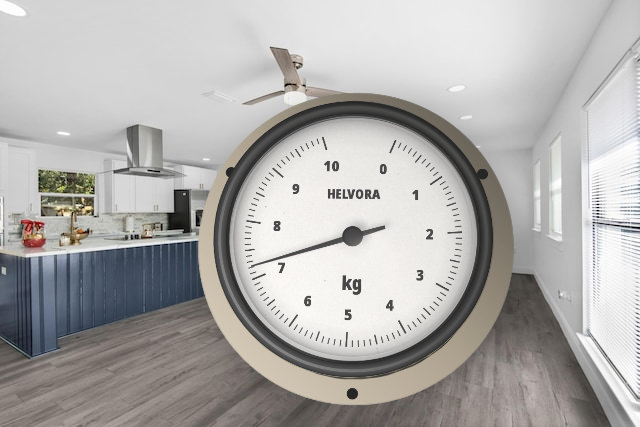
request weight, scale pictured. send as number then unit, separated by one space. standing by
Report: 7.2 kg
